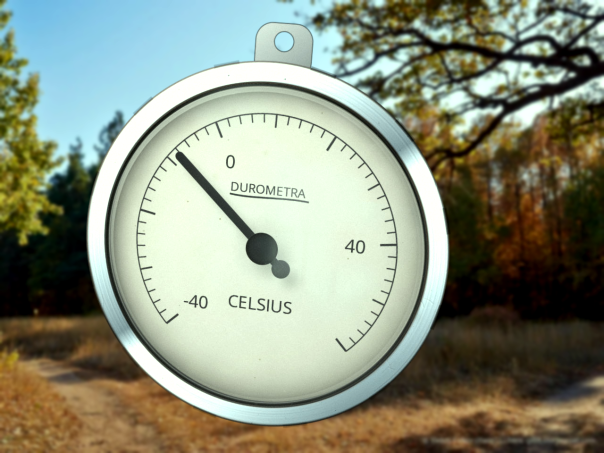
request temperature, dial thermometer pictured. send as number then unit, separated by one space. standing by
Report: -8 °C
